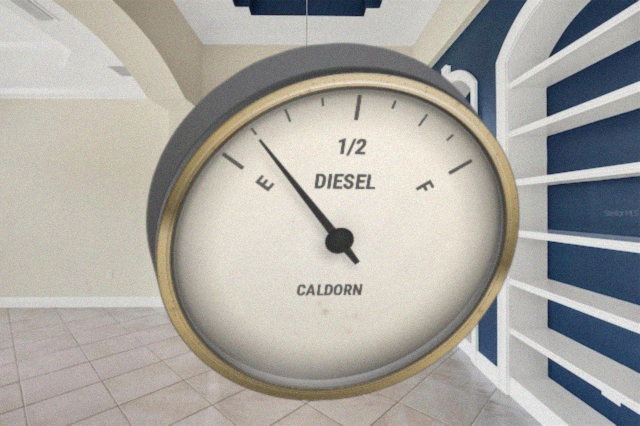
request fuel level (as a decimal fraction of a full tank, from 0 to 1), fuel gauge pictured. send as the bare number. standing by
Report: 0.125
